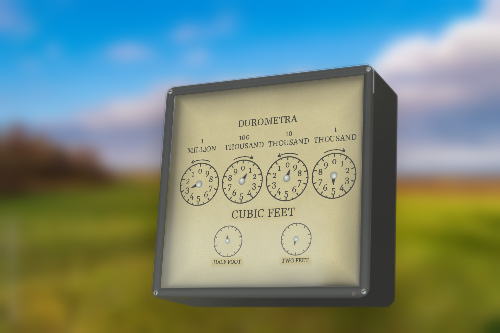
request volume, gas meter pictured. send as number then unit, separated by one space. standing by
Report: 309500 ft³
